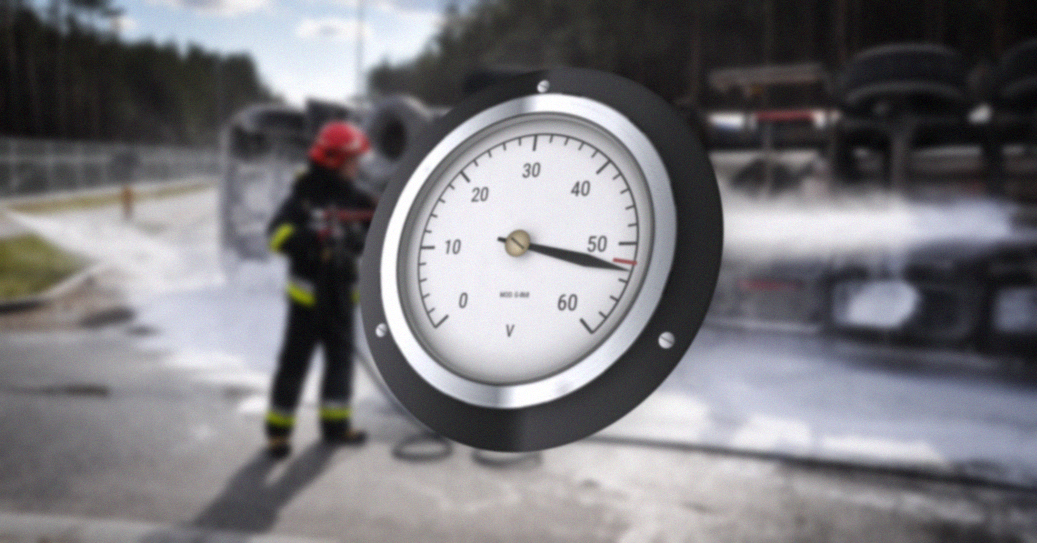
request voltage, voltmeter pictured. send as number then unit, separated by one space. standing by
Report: 53 V
